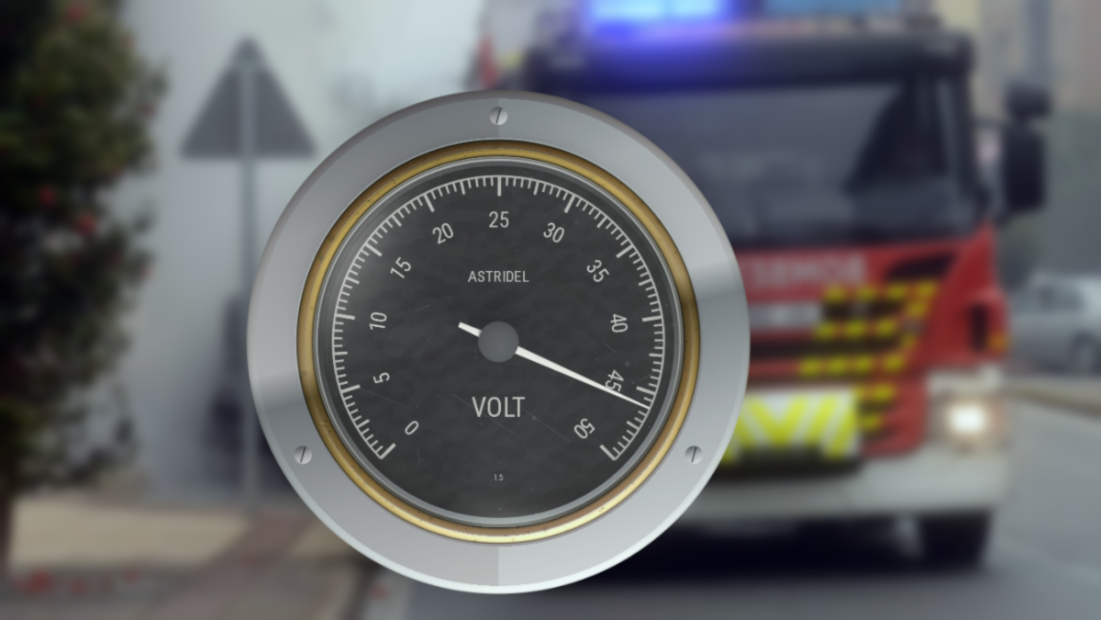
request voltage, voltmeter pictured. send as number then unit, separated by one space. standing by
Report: 46 V
